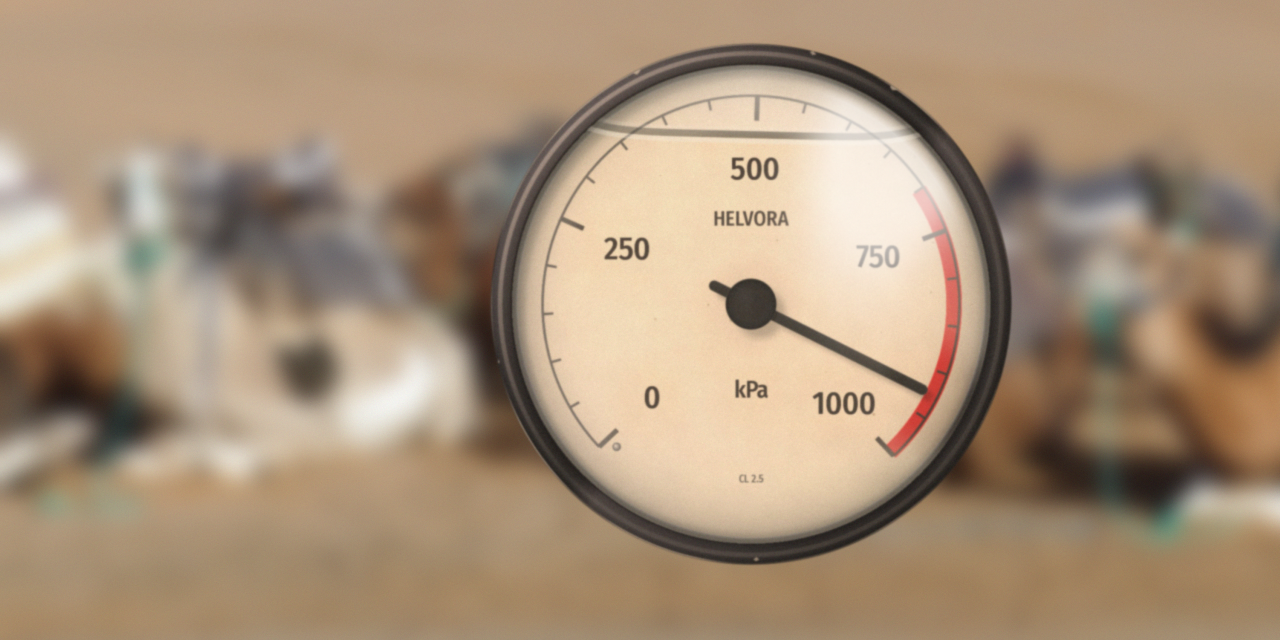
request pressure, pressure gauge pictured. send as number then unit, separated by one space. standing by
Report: 925 kPa
